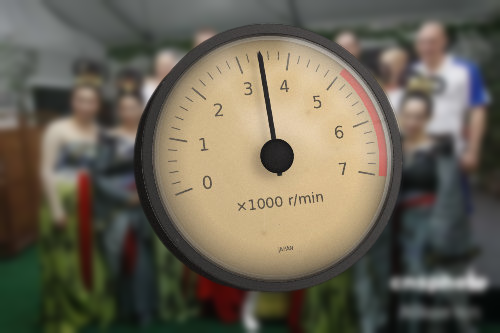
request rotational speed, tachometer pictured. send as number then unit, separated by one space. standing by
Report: 3400 rpm
